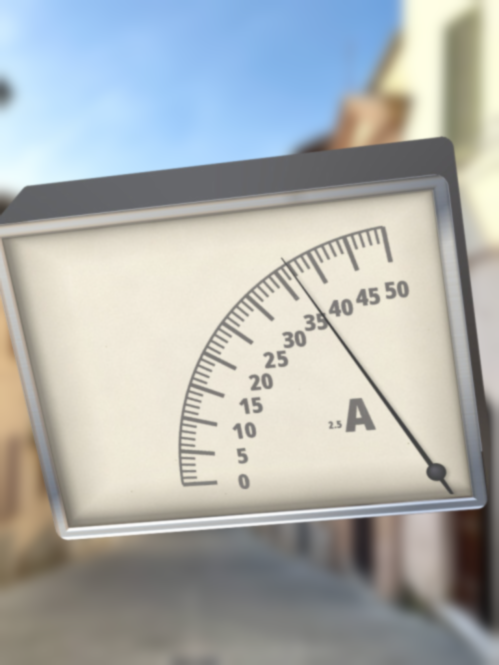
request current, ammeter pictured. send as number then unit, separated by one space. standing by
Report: 37 A
